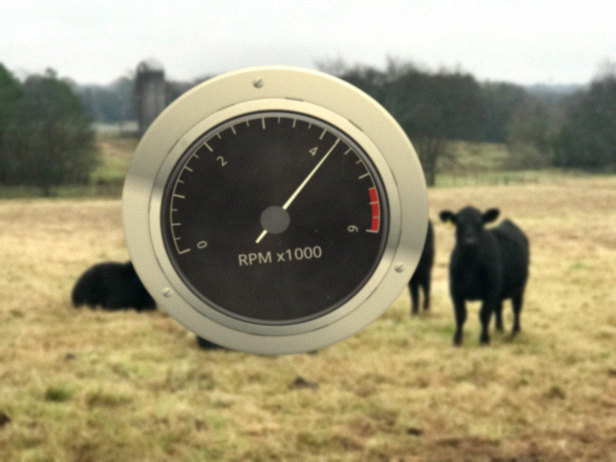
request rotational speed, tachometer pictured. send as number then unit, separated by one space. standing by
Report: 4250 rpm
